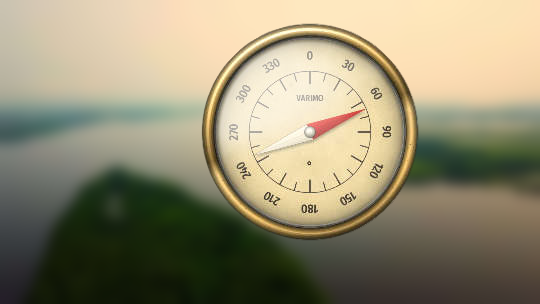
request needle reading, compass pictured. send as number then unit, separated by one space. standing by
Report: 67.5 °
